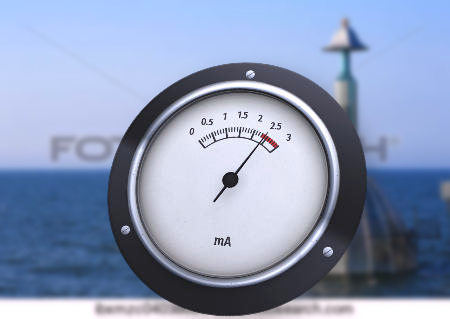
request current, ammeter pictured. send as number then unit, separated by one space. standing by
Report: 2.5 mA
